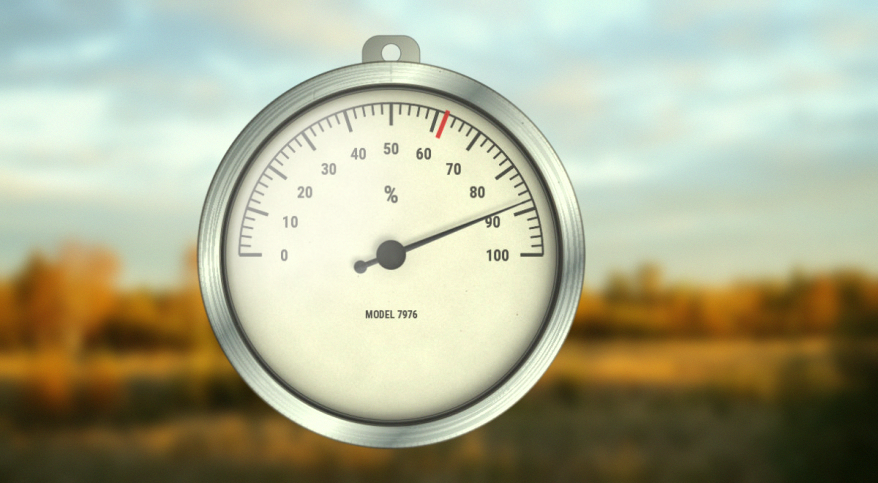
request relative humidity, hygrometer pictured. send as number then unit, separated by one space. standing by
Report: 88 %
